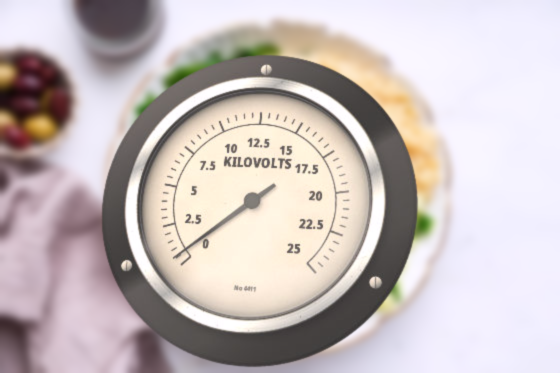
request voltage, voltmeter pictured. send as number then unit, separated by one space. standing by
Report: 0.5 kV
